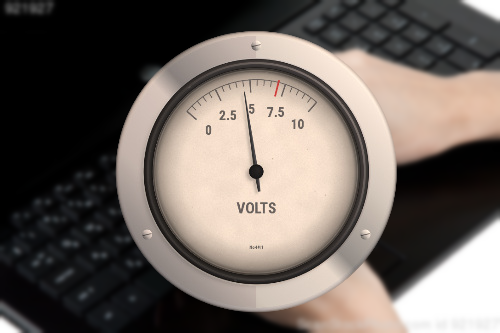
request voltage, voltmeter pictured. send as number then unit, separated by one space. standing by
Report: 4.5 V
